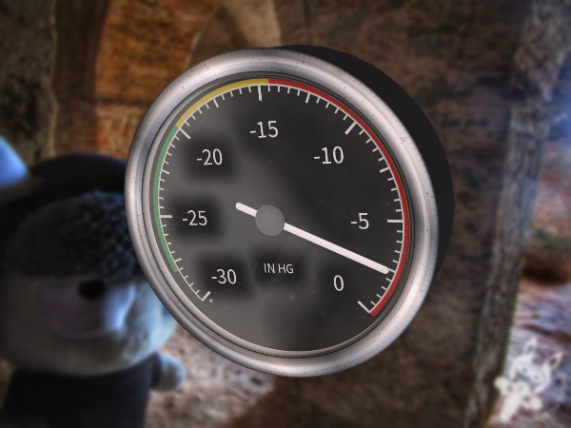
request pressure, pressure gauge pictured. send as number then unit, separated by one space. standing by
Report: -2.5 inHg
